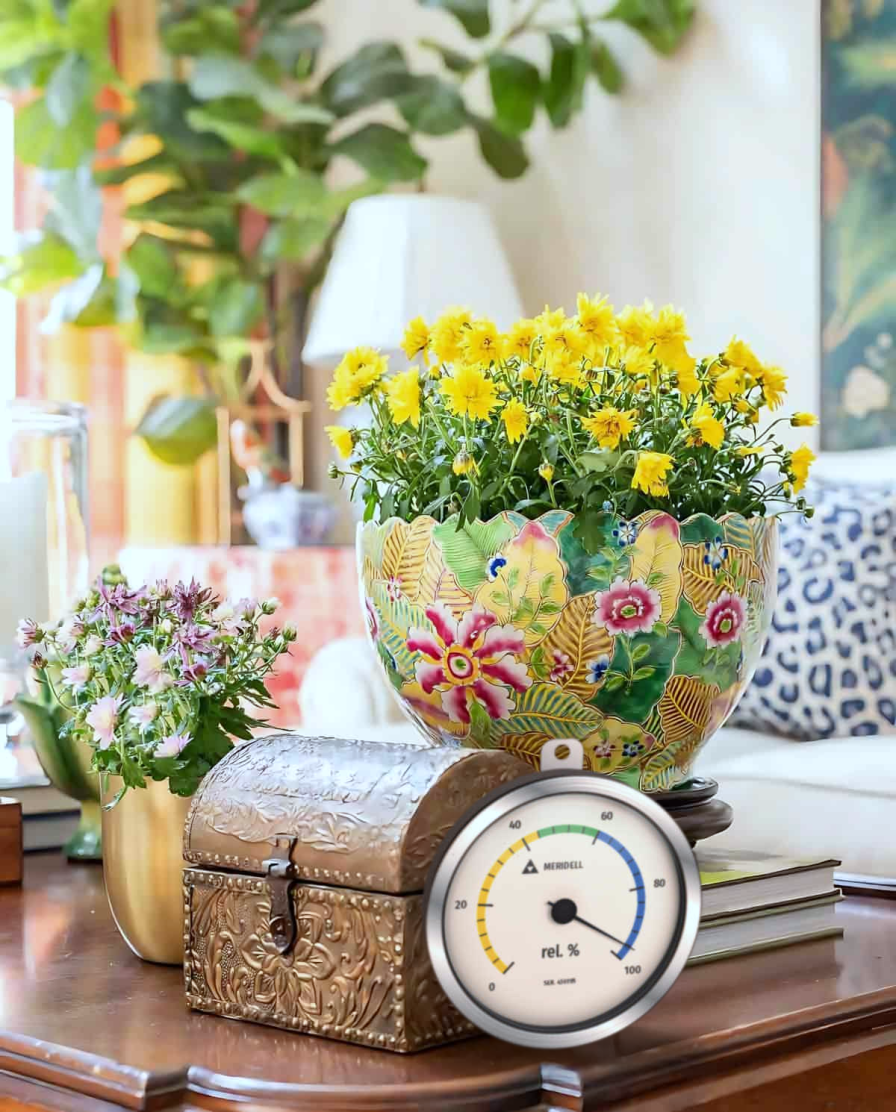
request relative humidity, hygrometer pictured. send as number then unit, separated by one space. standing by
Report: 96 %
